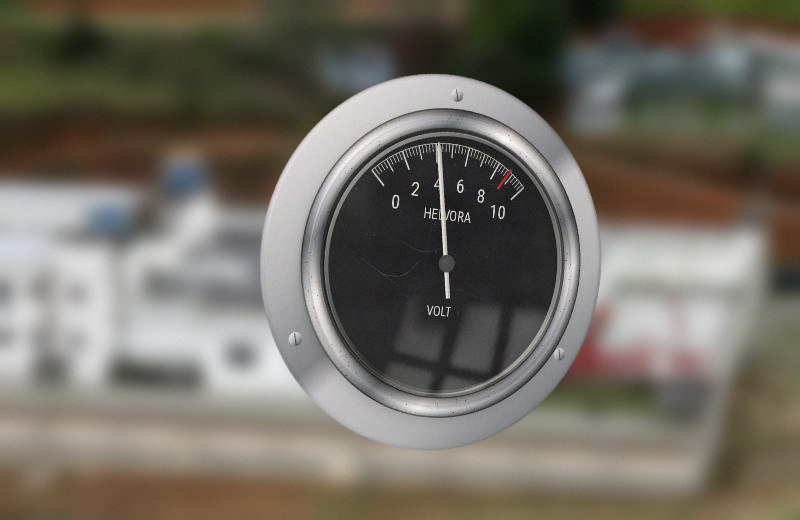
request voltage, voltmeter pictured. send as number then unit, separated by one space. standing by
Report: 4 V
